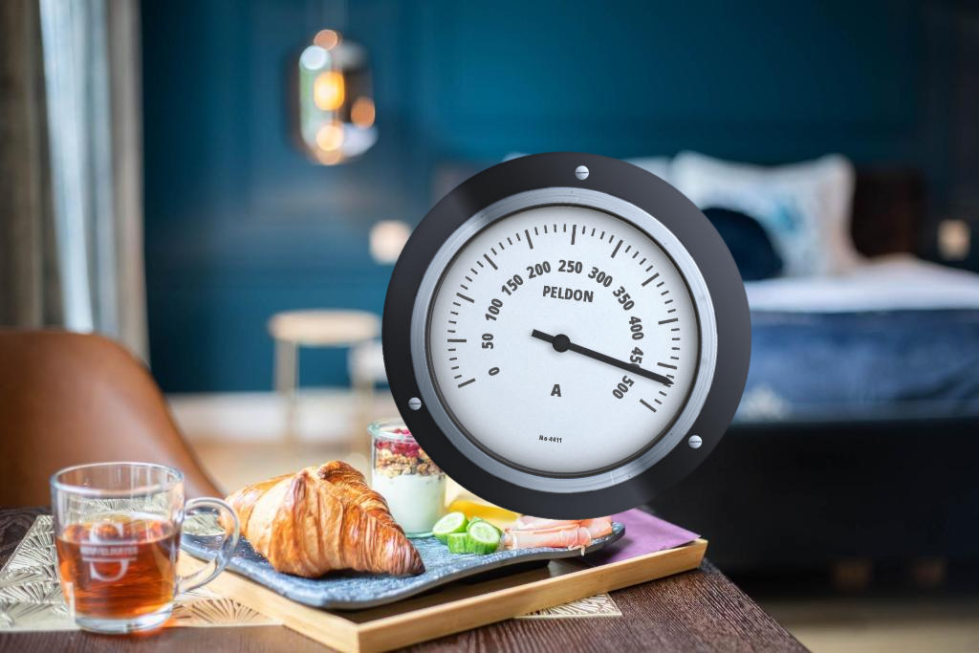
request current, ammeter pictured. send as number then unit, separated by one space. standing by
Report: 465 A
